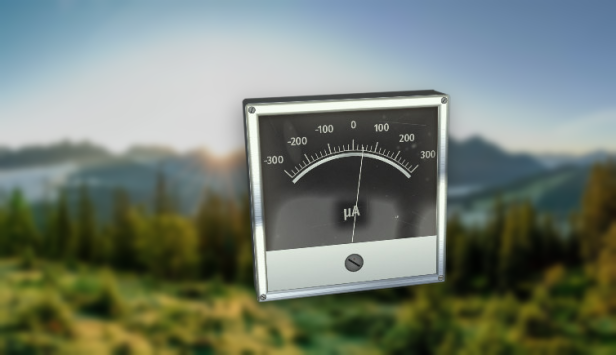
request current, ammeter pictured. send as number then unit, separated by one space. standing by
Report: 40 µA
